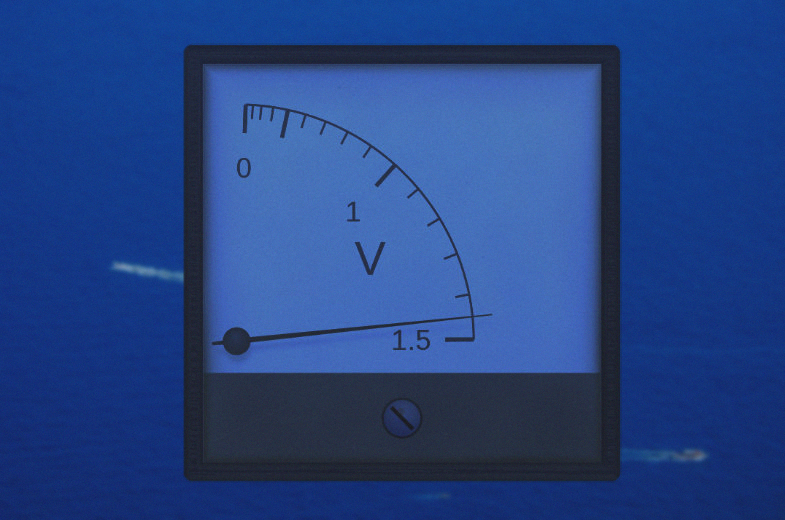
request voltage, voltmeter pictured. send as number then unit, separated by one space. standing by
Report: 1.45 V
